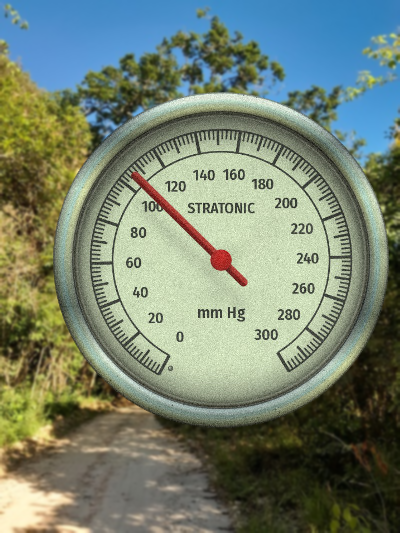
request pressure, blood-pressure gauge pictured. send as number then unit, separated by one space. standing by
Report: 106 mmHg
